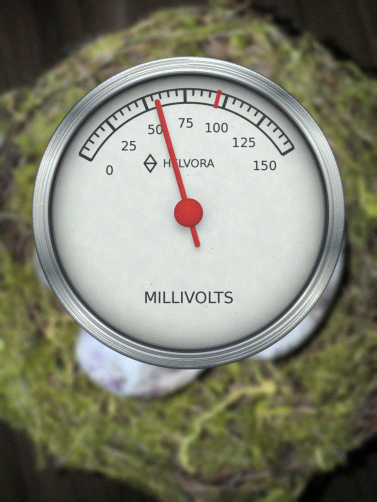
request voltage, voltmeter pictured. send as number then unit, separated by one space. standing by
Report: 57.5 mV
